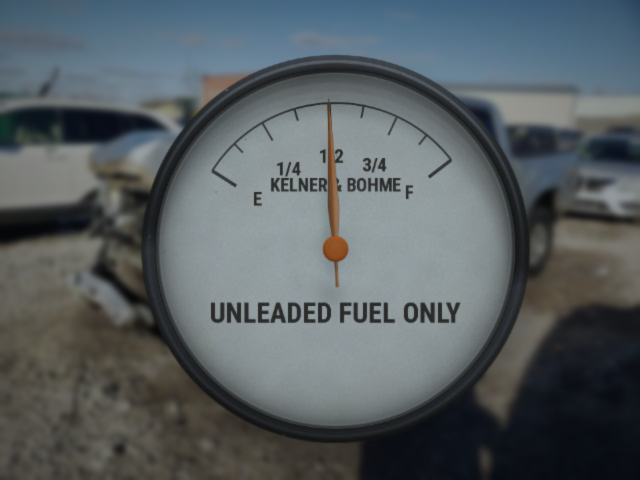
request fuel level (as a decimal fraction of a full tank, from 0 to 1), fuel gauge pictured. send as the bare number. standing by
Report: 0.5
